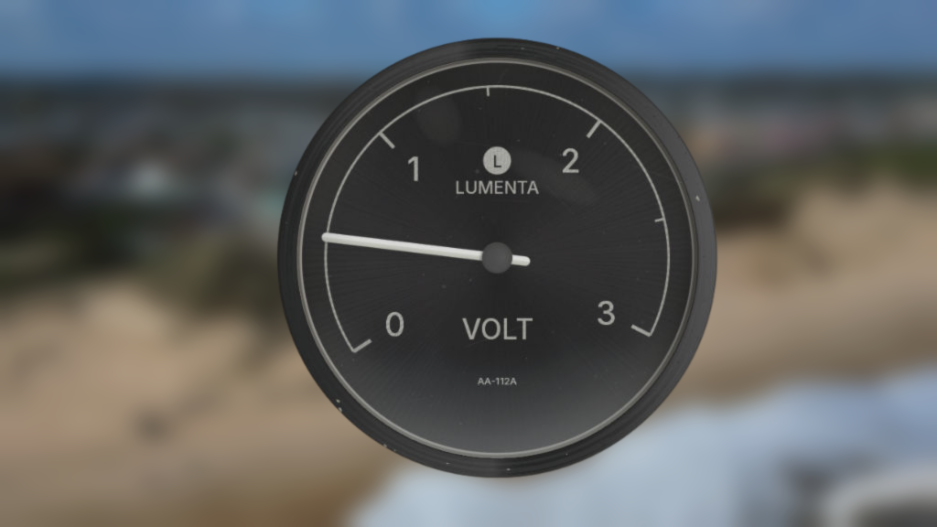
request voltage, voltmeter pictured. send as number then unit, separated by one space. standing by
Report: 0.5 V
